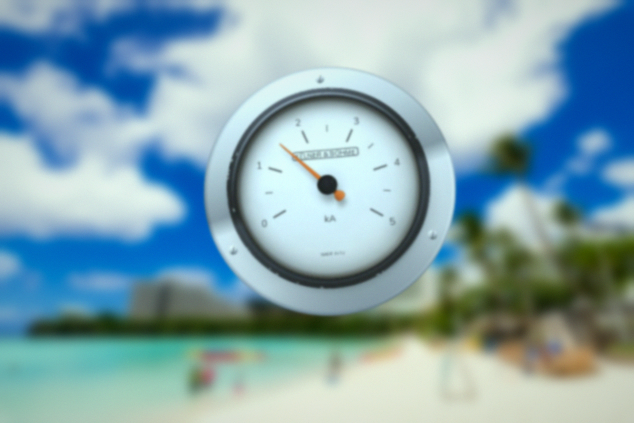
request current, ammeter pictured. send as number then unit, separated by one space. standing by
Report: 1.5 kA
